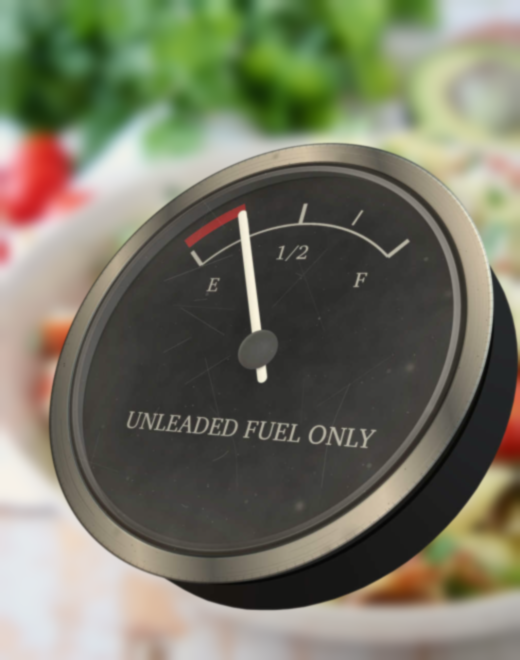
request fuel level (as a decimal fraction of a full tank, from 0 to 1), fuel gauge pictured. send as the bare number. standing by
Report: 0.25
